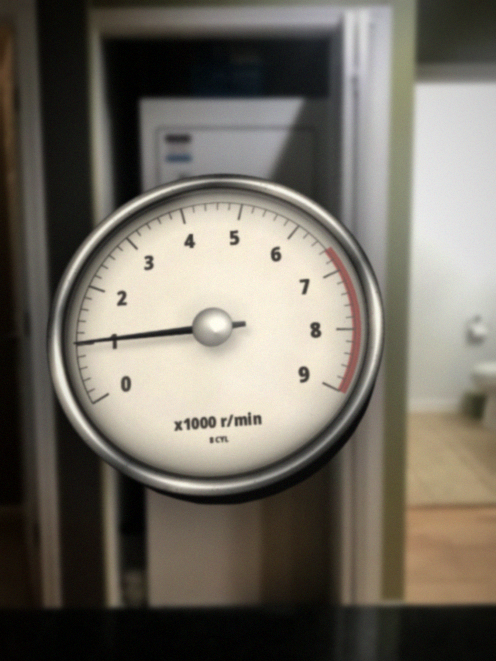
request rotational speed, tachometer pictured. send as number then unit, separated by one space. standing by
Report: 1000 rpm
